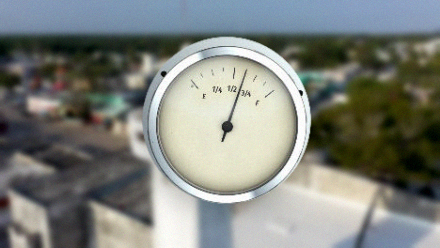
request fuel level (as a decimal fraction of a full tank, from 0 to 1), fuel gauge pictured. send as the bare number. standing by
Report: 0.625
